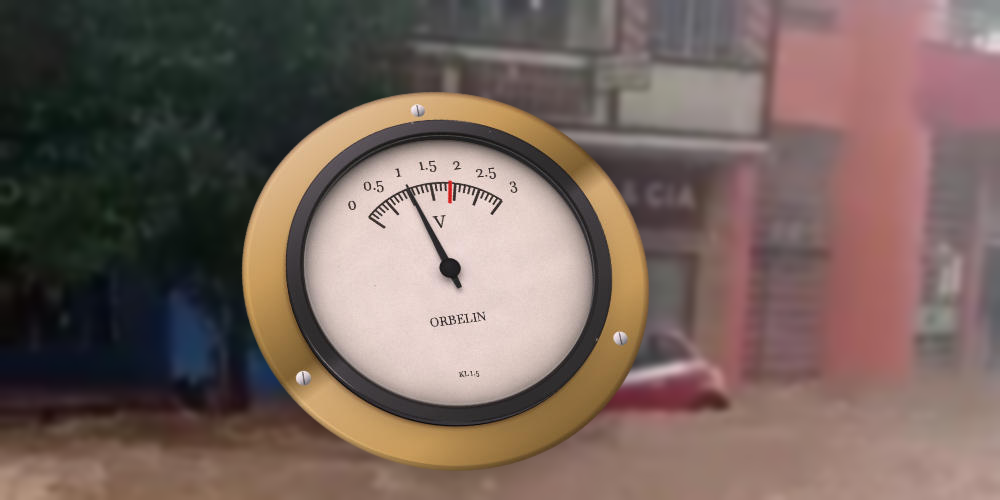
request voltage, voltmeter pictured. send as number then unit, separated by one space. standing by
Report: 1 V
